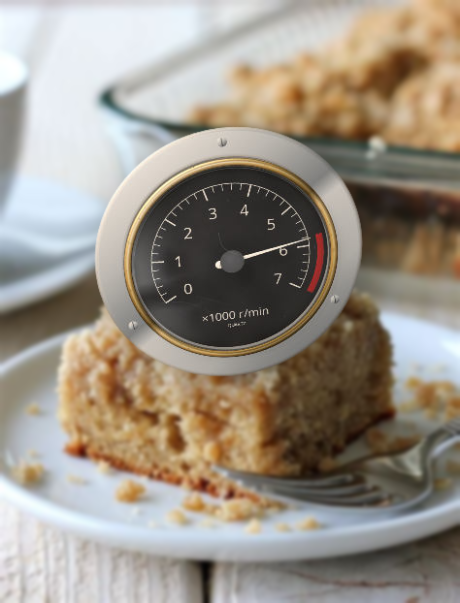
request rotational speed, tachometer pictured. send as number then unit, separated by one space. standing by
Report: 5800 rpm
